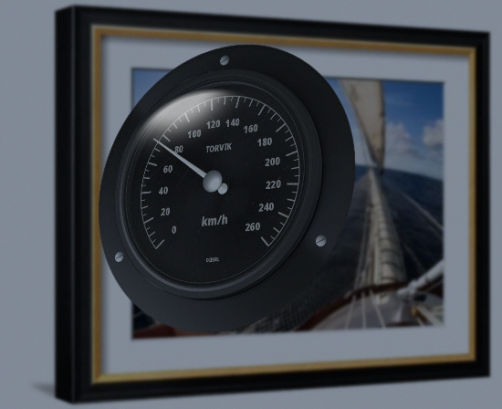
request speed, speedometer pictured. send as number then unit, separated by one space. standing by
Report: 75 km/h
